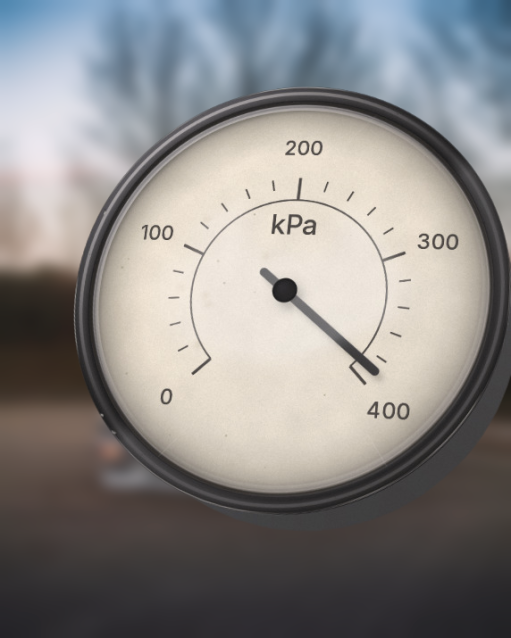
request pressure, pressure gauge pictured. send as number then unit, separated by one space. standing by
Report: 390 kPa
